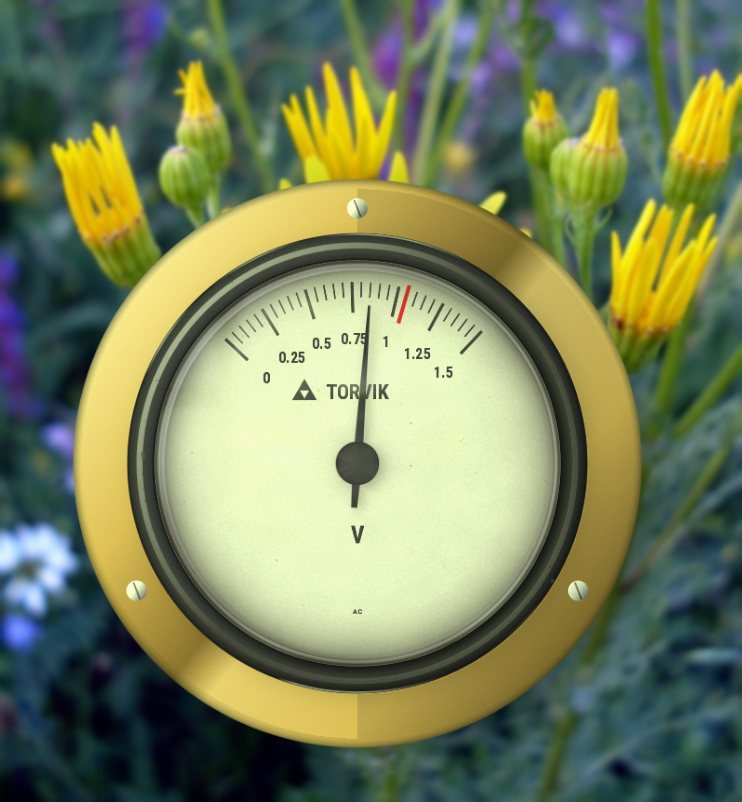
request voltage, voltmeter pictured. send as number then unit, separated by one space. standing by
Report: 0.85 V
